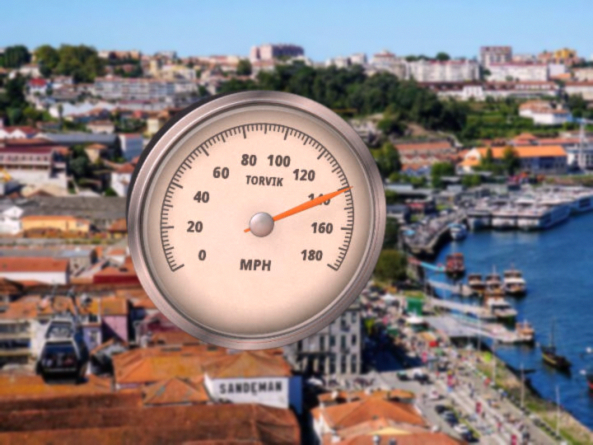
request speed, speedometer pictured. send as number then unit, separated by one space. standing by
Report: 140 mph
